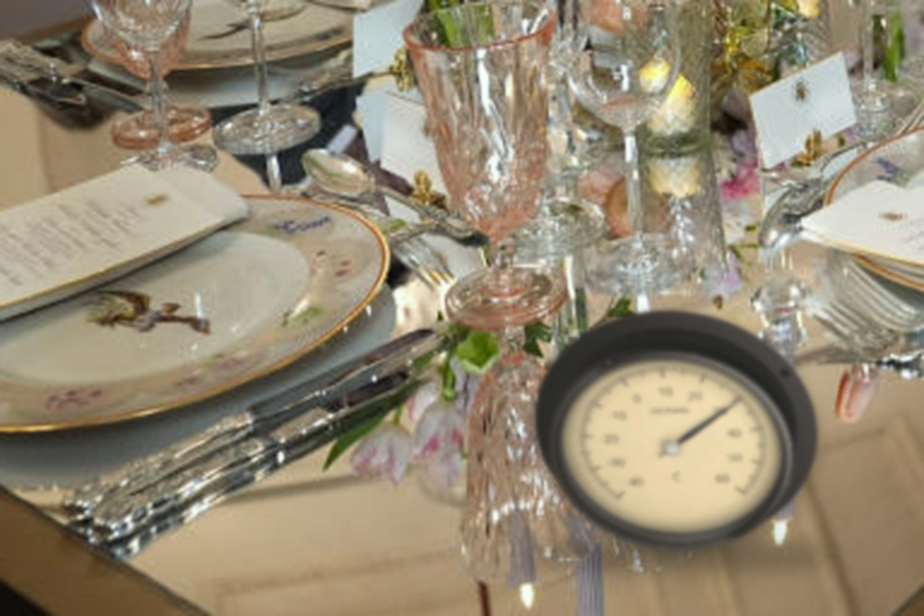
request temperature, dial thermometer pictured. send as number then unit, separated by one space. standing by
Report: 30 °C
